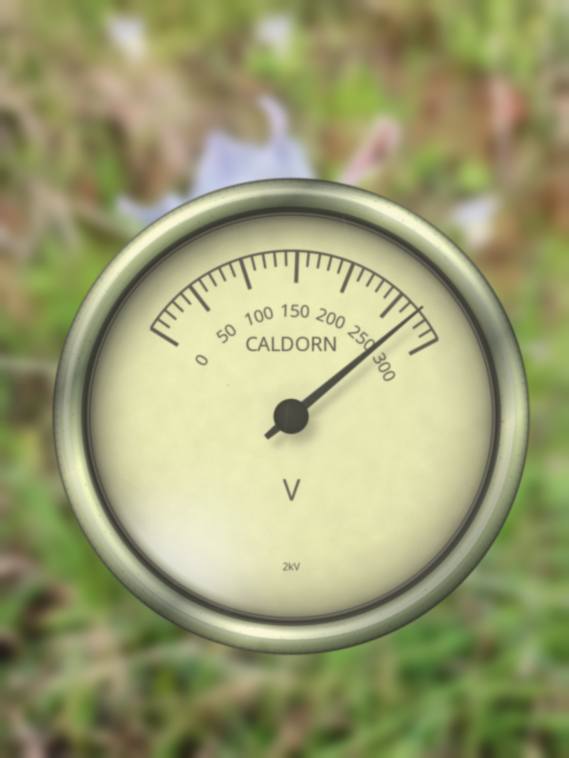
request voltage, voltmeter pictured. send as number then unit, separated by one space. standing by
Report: 270 V
